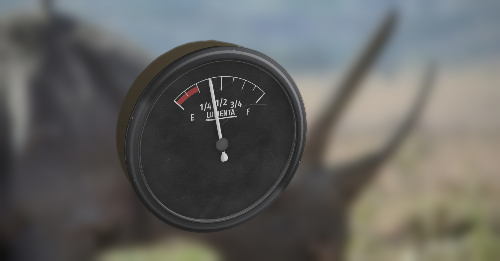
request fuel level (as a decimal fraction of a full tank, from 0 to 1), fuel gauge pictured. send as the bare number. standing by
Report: 0.375
